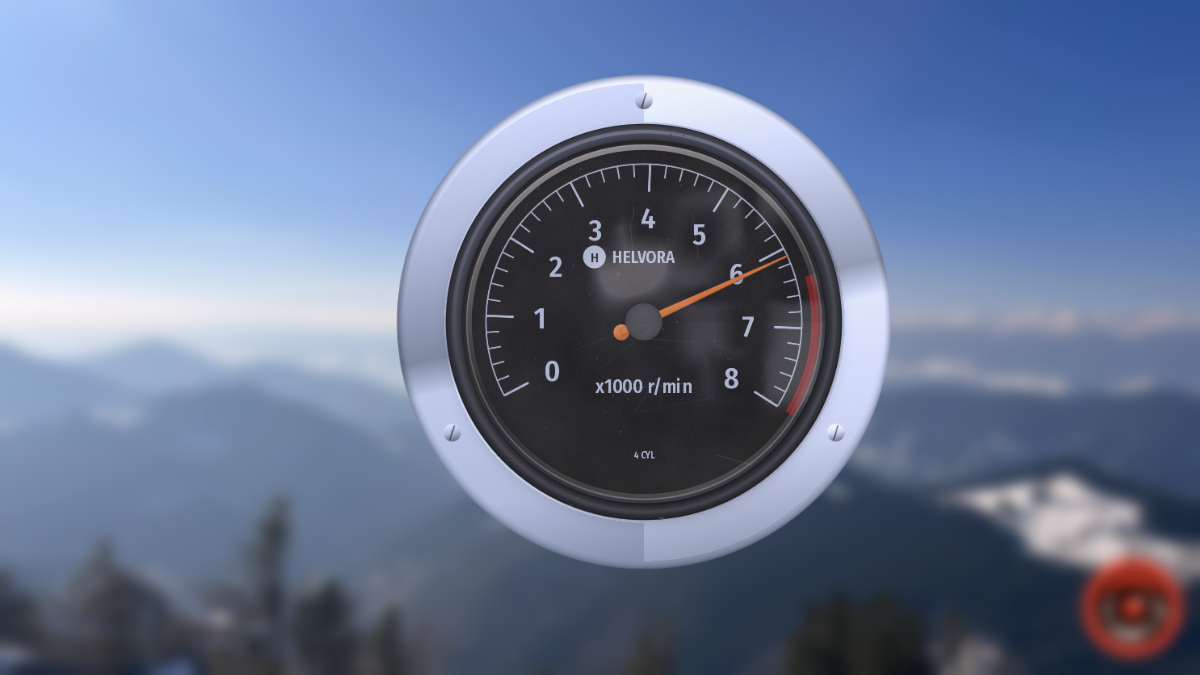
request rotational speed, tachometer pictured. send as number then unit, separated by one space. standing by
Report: 6100 rpm
